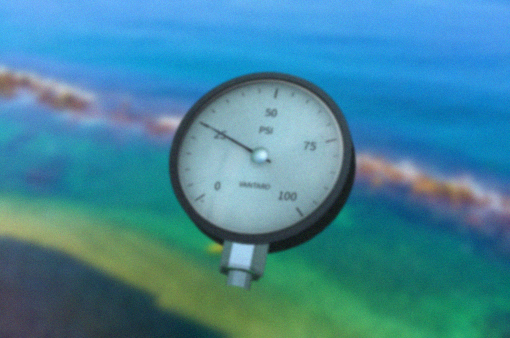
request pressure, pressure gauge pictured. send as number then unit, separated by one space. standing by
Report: 25 psi
